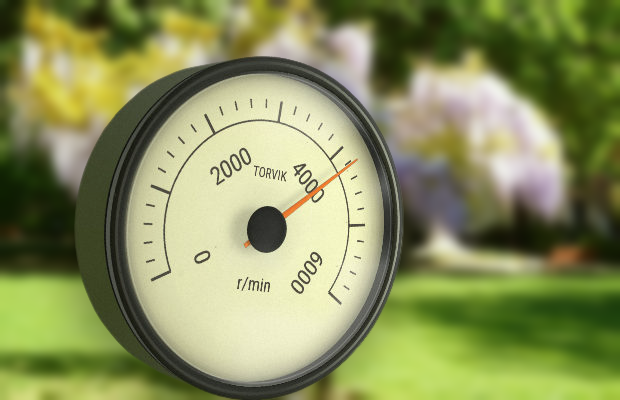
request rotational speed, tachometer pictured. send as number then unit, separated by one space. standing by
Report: 4200 rpm
